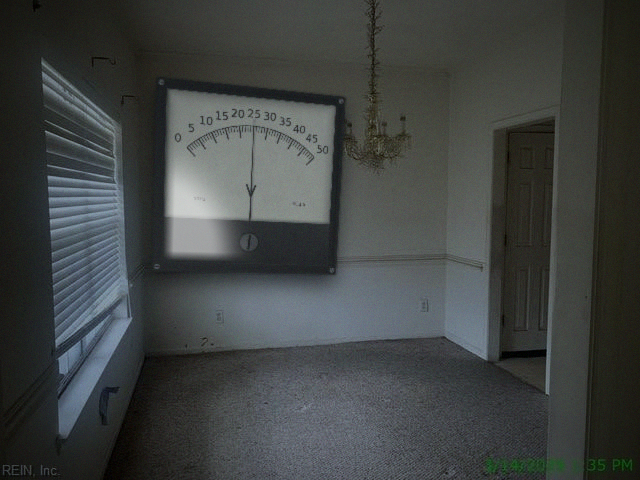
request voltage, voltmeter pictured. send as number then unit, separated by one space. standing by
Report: 25 V
